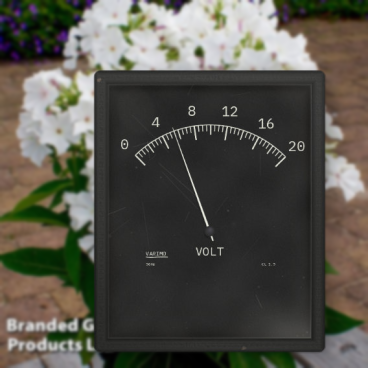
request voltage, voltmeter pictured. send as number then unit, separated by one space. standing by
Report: 5.5 V
